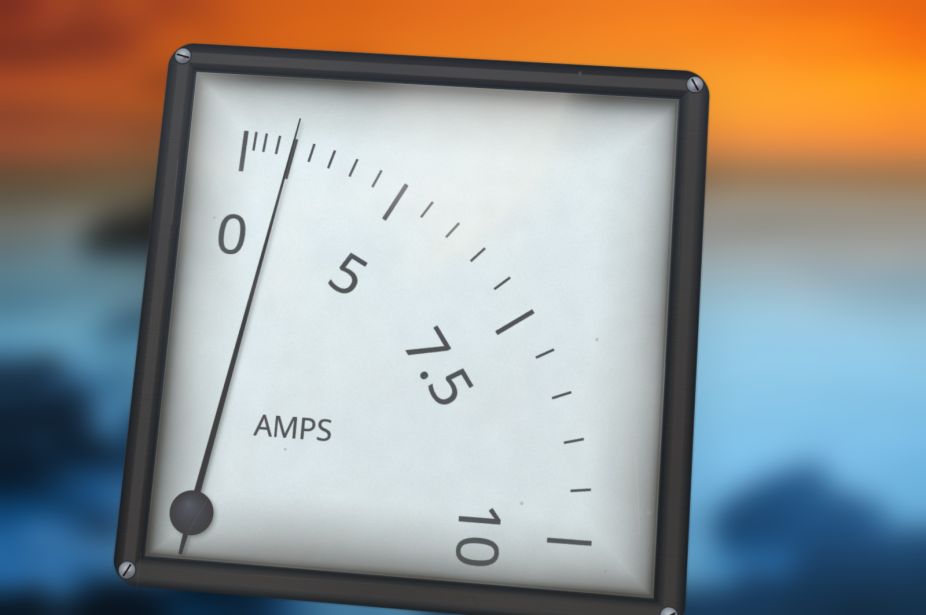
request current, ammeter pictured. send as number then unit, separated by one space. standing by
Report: 2.5 A
